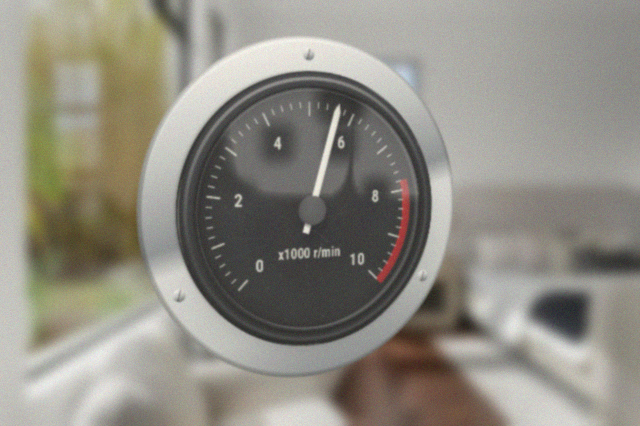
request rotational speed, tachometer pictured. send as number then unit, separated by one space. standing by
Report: 5600 rpm
